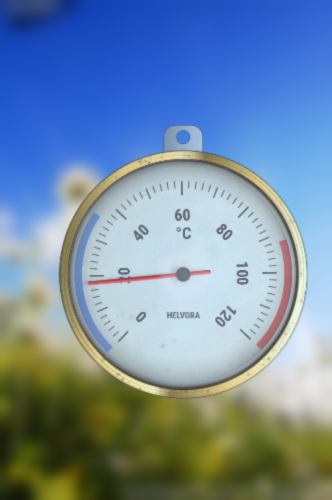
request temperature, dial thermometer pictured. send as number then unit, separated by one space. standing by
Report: 18 °C
